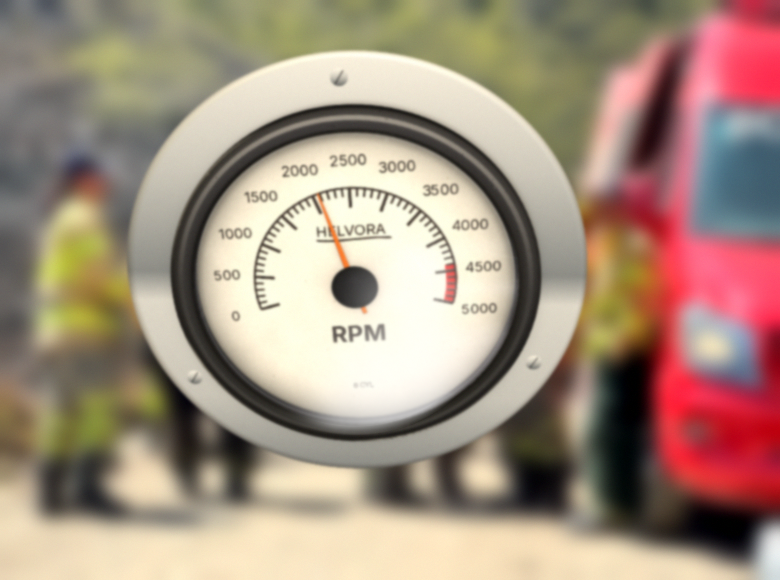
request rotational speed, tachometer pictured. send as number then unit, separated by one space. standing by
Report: 2100 rpm
